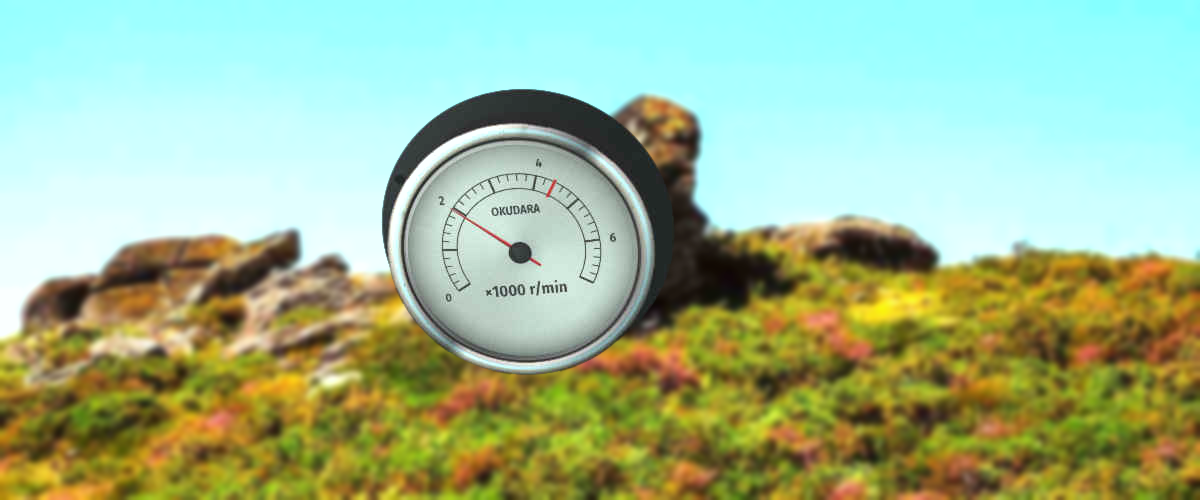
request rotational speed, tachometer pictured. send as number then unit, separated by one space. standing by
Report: 2000 rpm
